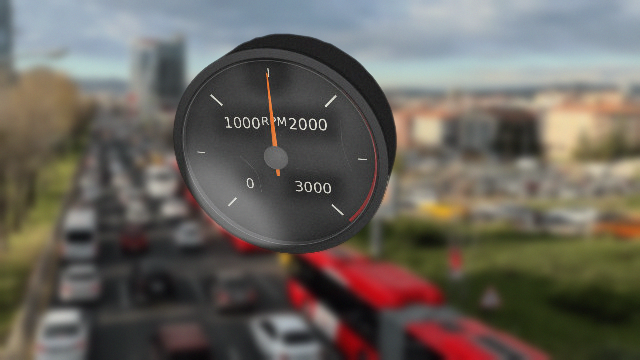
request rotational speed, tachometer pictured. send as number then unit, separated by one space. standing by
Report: 1500 rpm
